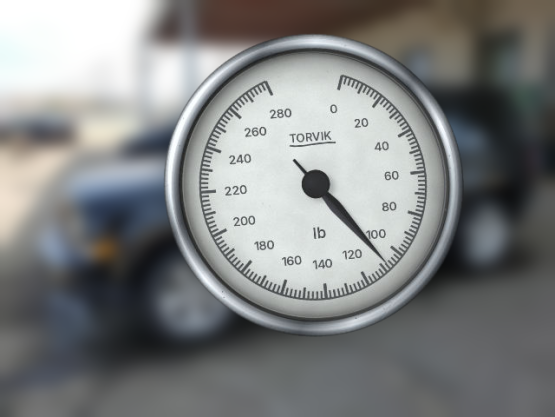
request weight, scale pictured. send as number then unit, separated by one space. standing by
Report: 108 lb
